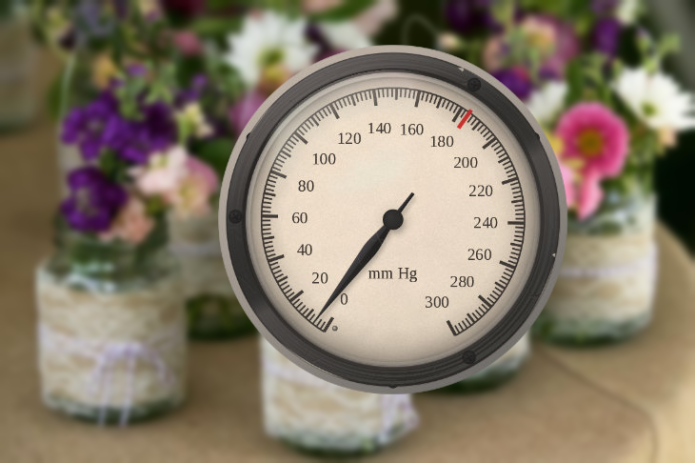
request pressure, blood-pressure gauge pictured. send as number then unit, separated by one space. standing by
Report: 6 mmHg
